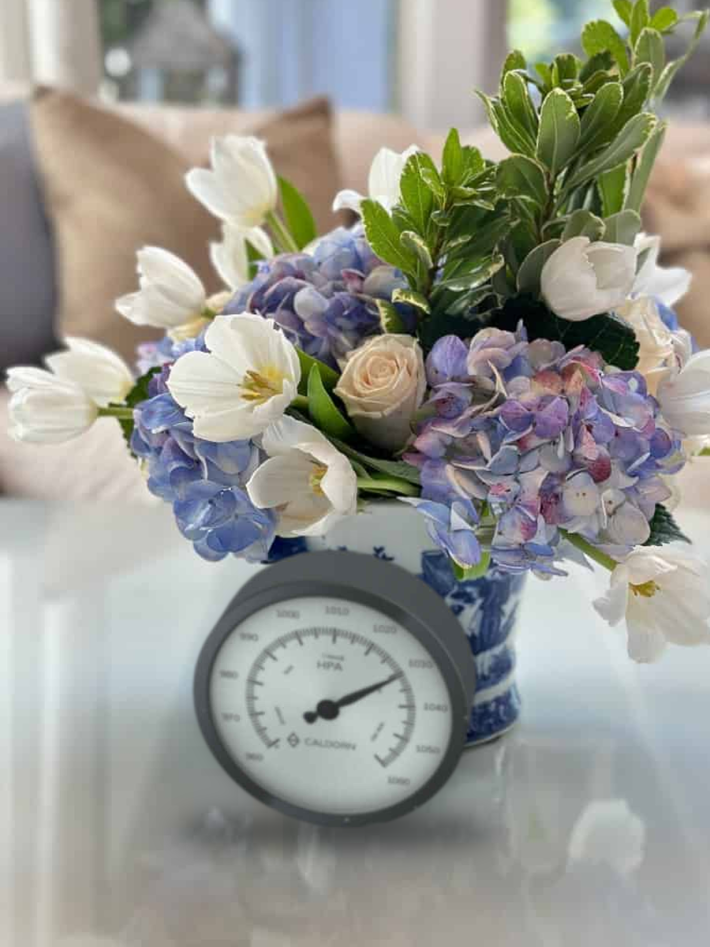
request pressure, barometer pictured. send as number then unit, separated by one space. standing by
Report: 1030 hPa
